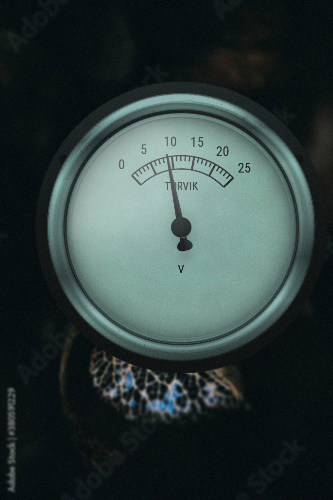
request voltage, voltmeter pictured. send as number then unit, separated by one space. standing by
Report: 9 V
